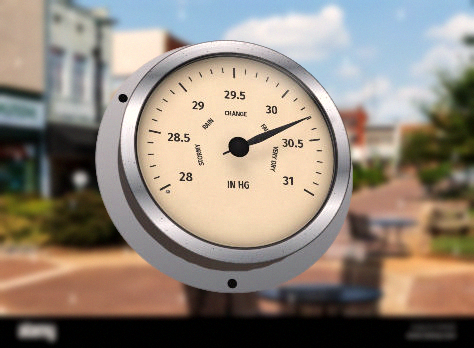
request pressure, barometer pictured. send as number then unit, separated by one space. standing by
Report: 30.3 inHg
